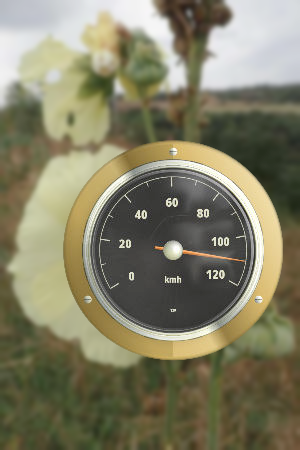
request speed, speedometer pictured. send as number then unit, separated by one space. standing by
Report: 110 km/h
